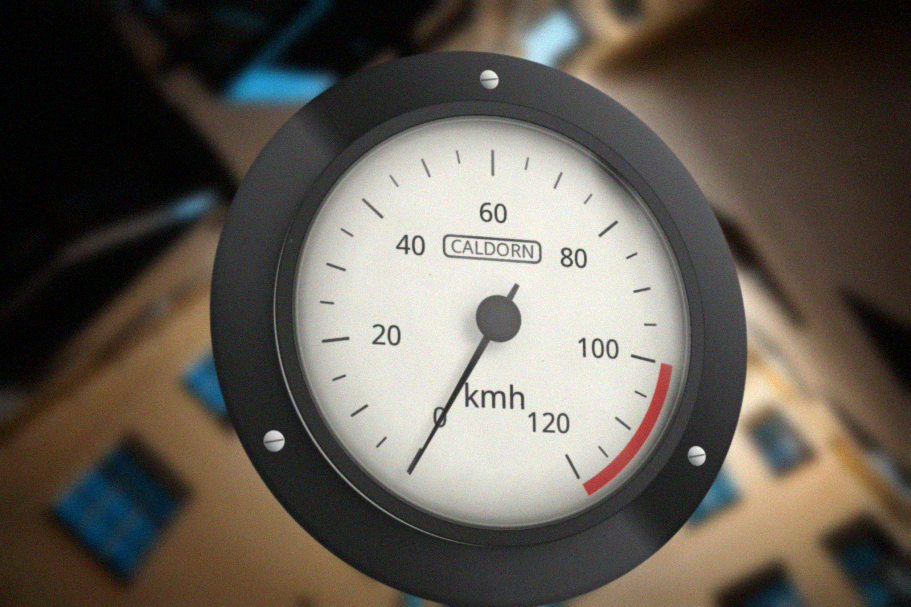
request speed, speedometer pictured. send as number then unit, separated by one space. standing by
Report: 0 km/h
